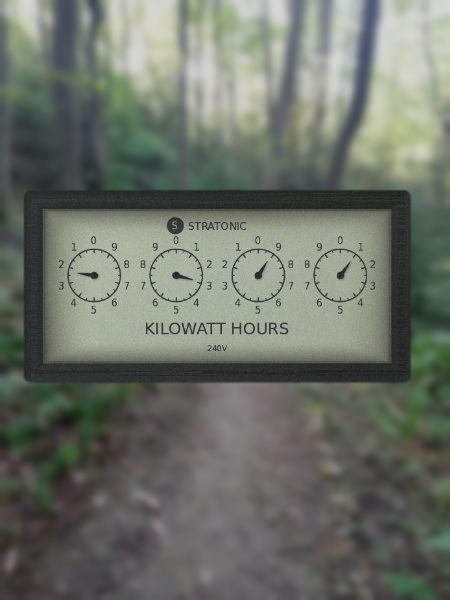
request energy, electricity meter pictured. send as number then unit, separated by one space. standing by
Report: 2291 kWh
